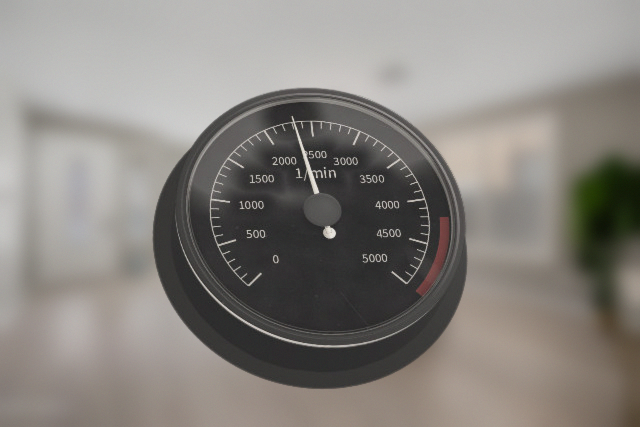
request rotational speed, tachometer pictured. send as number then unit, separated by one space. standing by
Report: 2300 rpm
